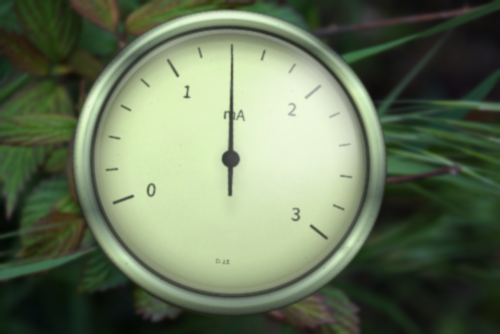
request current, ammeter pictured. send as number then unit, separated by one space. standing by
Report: 1.4 mA
